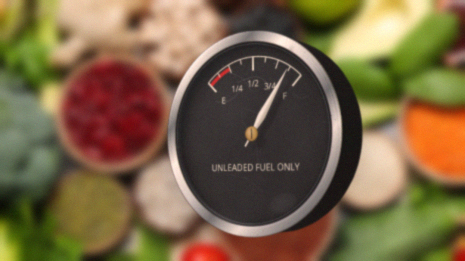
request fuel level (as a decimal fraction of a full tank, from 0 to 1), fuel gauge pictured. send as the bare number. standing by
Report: 0.875
